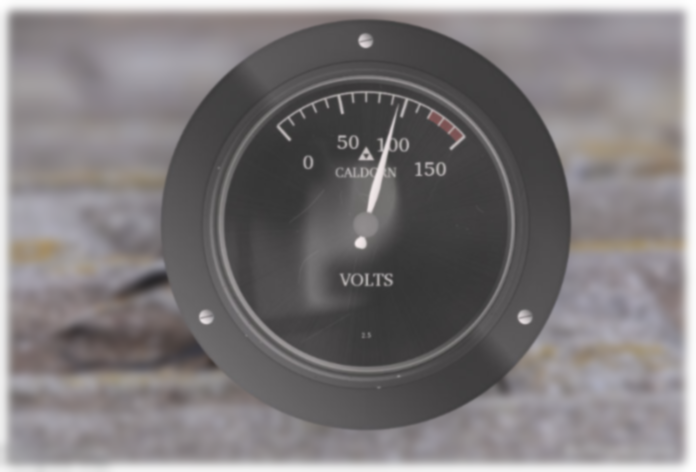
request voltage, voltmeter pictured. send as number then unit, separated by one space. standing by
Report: 95 V
